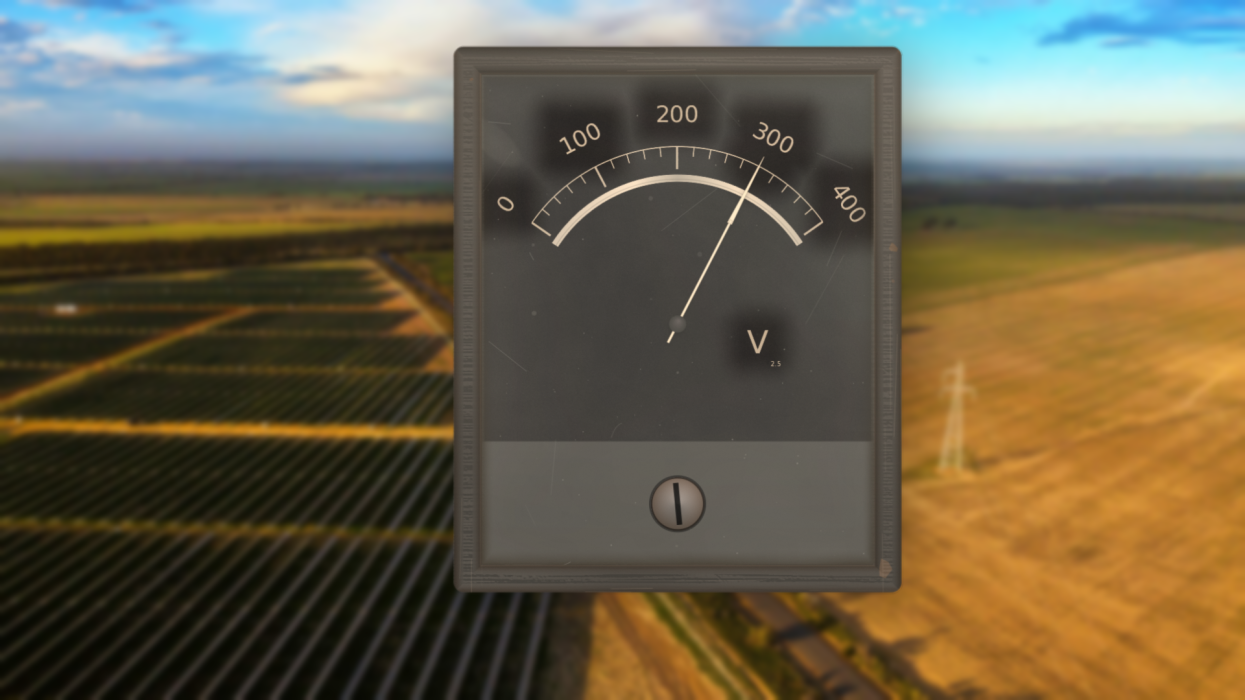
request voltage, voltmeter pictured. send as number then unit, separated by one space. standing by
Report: 300 V
